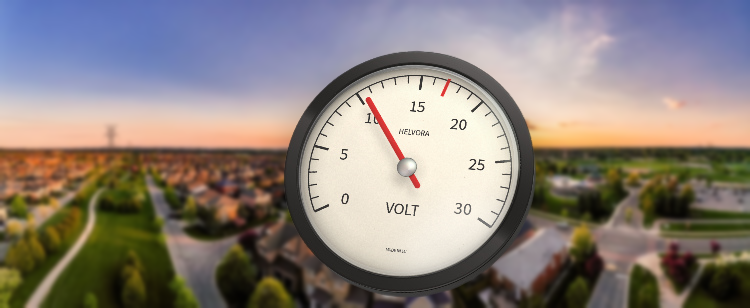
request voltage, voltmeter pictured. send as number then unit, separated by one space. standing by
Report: 10.5 V
